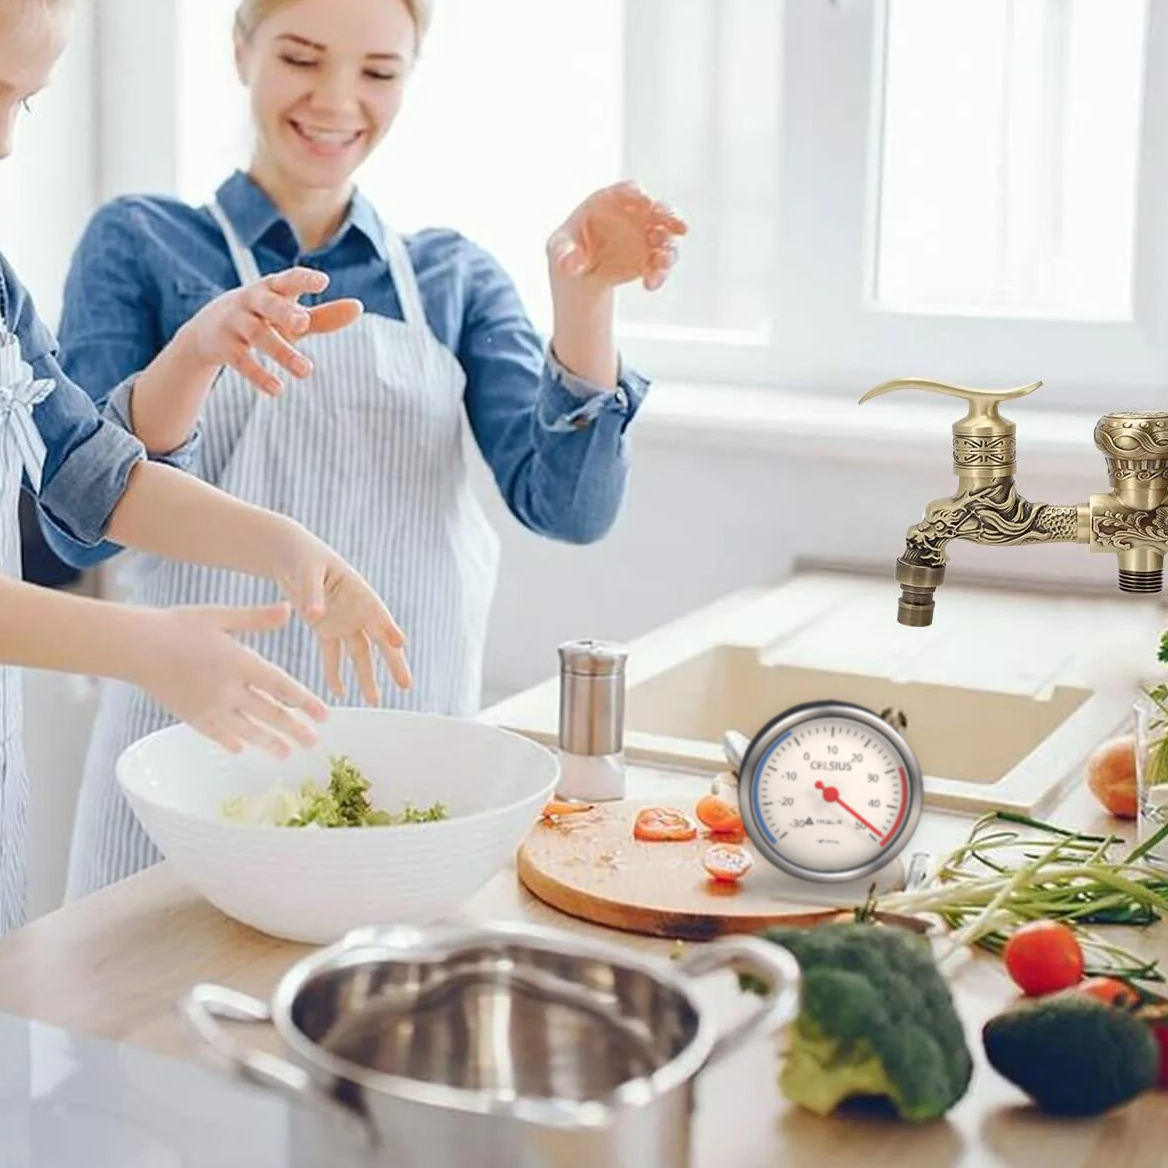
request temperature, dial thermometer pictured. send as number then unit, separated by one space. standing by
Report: 48 °C
